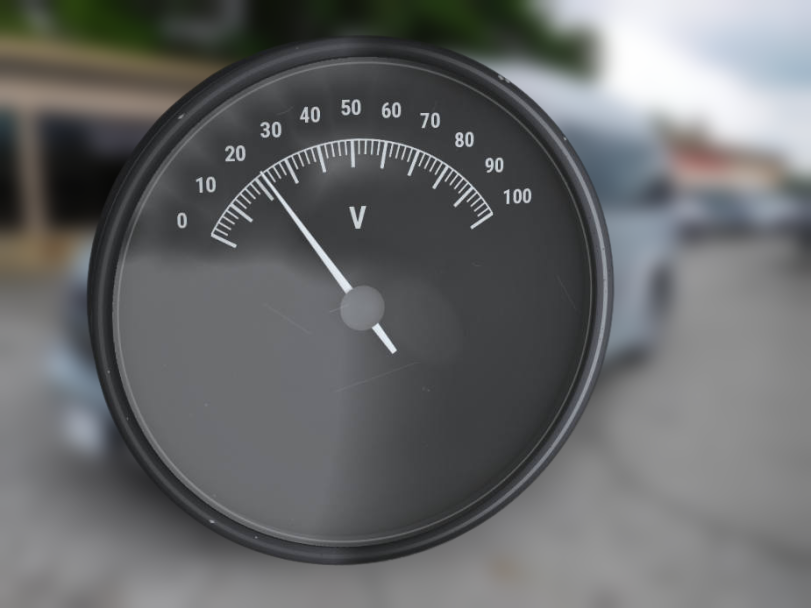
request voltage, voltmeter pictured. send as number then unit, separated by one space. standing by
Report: 22 V
